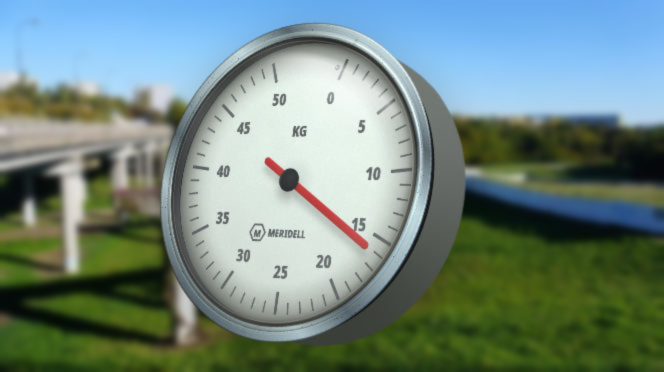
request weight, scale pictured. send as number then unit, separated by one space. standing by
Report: 16 kg
